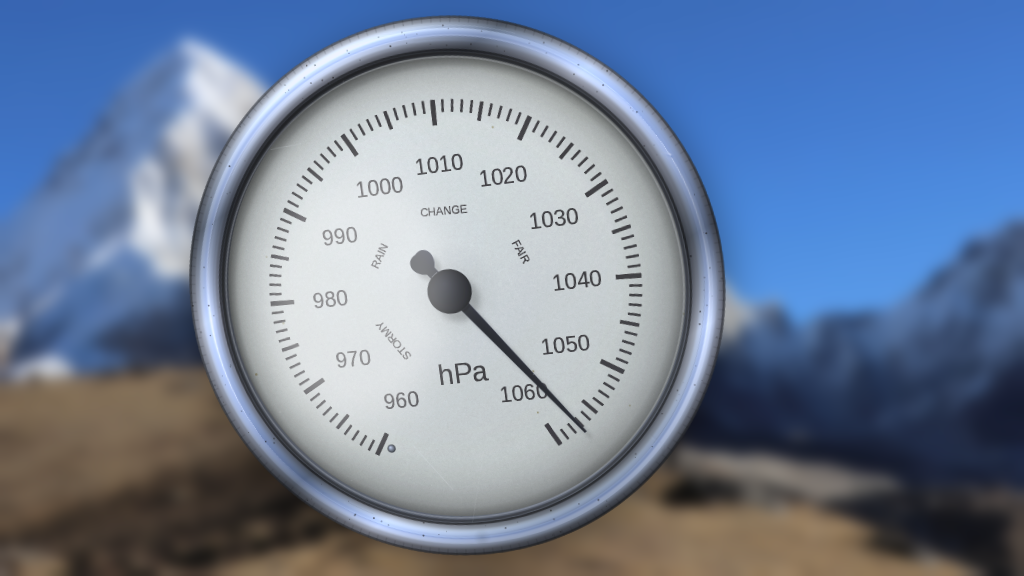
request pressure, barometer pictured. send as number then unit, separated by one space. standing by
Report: 1057 hPa
